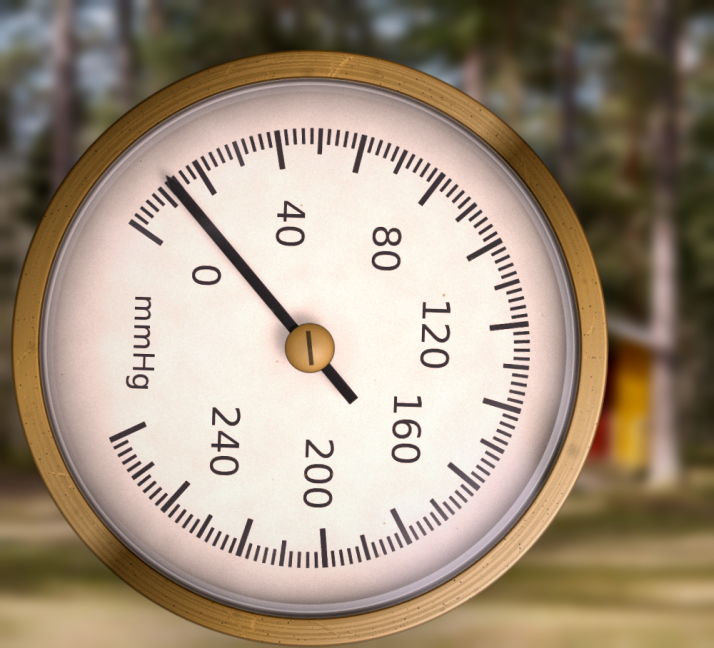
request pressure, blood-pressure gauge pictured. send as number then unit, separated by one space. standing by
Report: 13 mmHg
